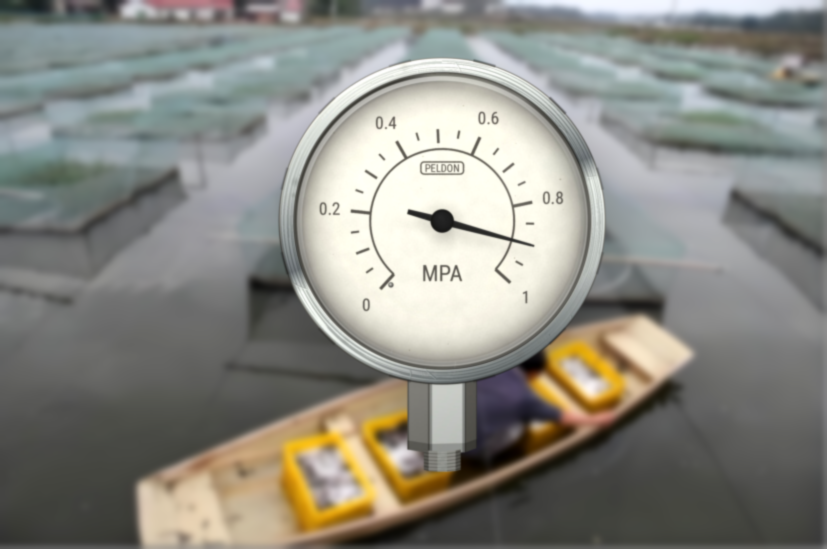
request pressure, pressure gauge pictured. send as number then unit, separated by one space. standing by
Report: 0.9 MPa
